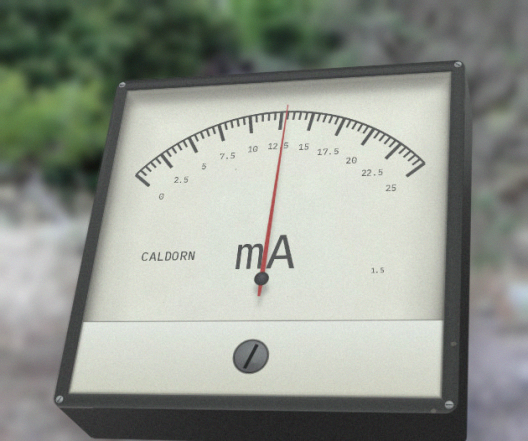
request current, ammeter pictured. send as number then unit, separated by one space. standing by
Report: 13 mA
